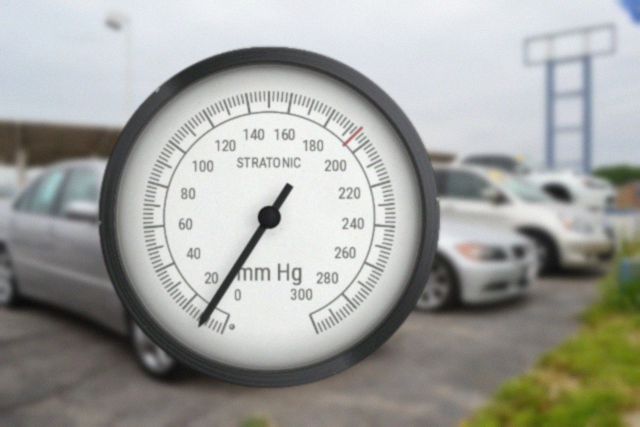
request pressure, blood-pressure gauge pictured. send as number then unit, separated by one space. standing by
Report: 10 mmHg
